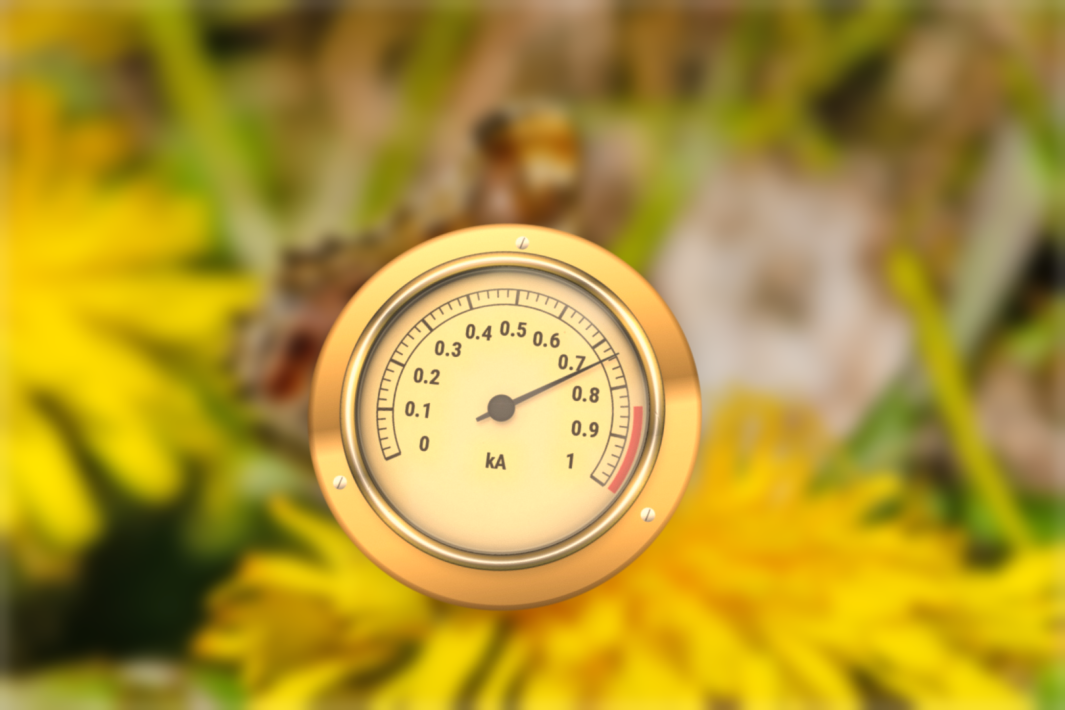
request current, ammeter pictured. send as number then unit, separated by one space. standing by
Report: 0.74 kA
